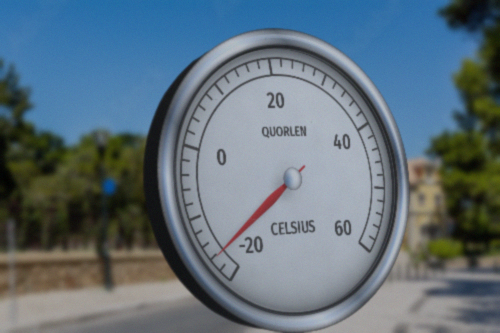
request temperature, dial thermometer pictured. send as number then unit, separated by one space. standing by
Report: -16 °C
